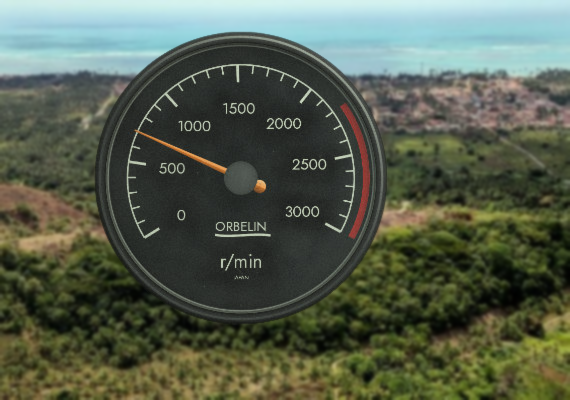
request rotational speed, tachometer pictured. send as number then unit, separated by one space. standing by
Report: 700 rpm
